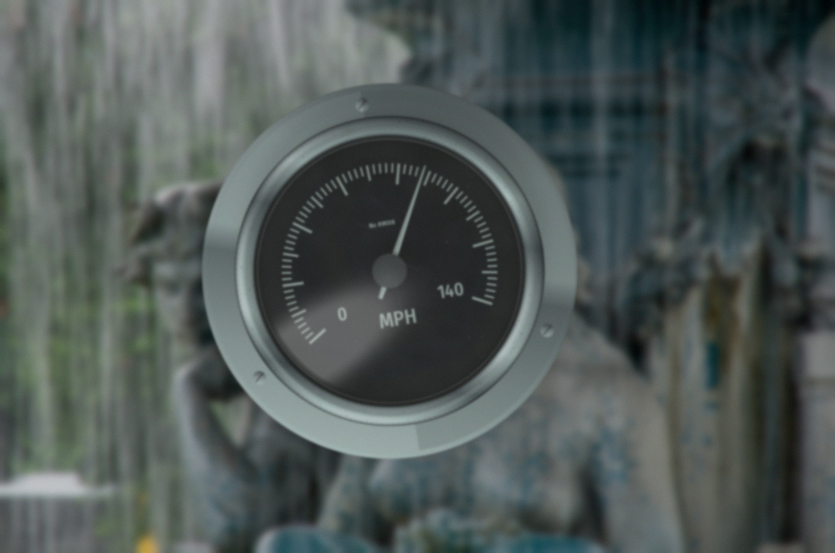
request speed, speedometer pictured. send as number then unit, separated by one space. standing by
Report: 88 mph
